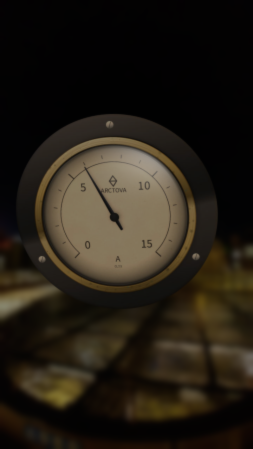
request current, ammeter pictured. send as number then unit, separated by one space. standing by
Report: 6 A
